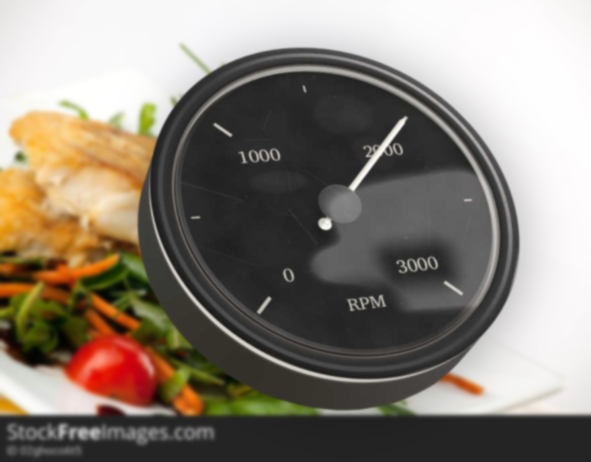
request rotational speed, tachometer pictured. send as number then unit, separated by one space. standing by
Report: 2000 rpm
